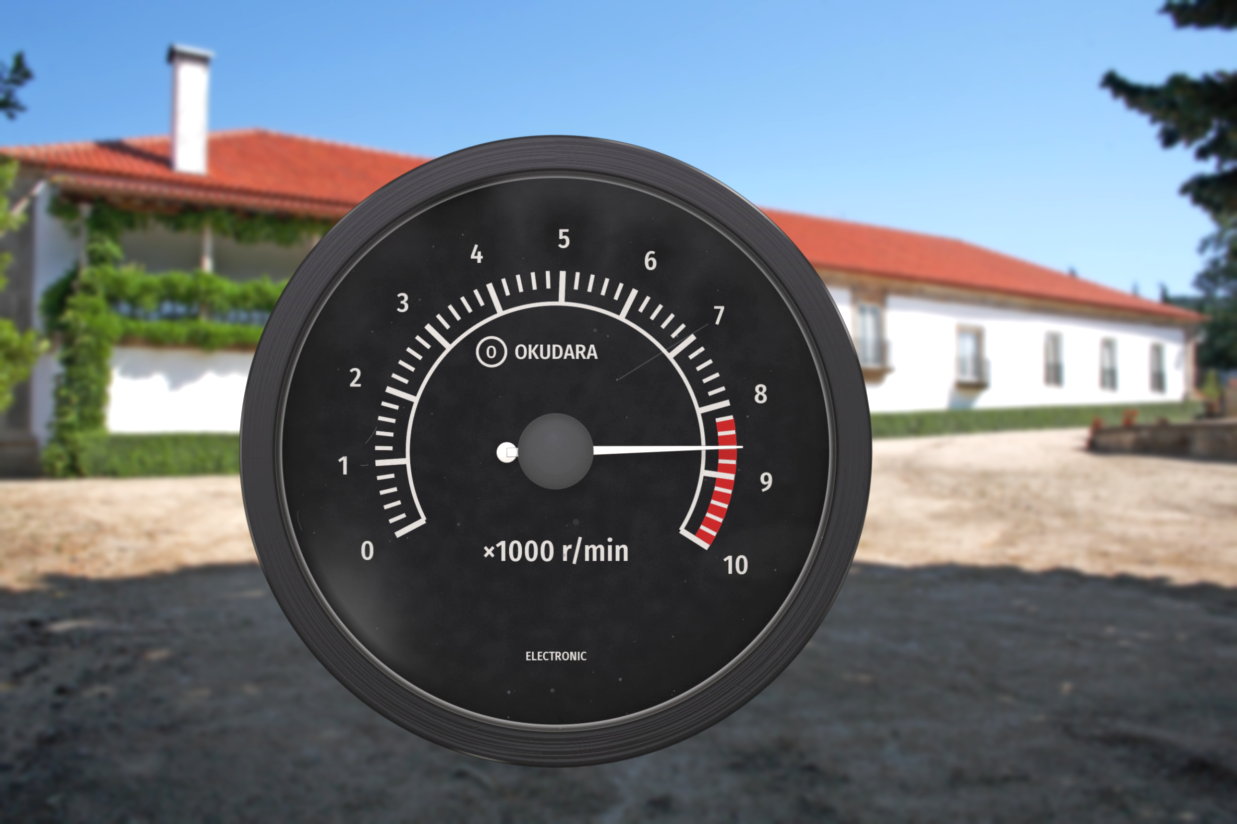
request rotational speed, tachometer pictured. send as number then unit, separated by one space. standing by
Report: 8600 rpm
